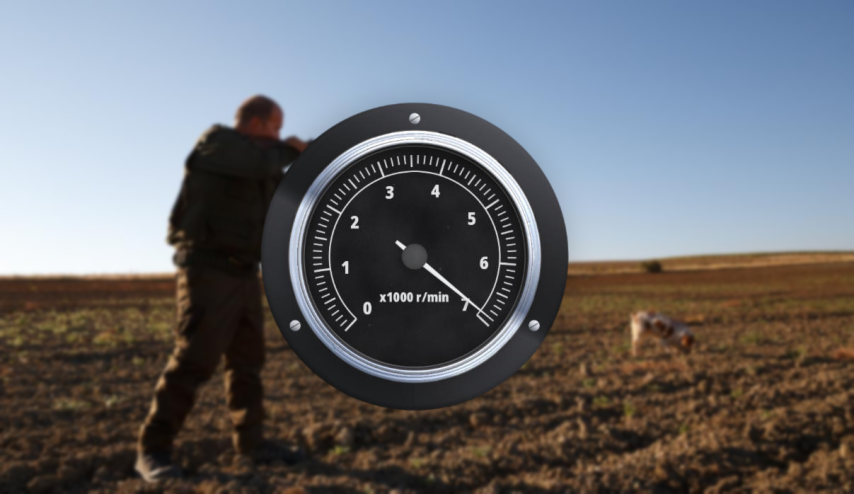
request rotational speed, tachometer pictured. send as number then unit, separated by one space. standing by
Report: 6900 rpm
